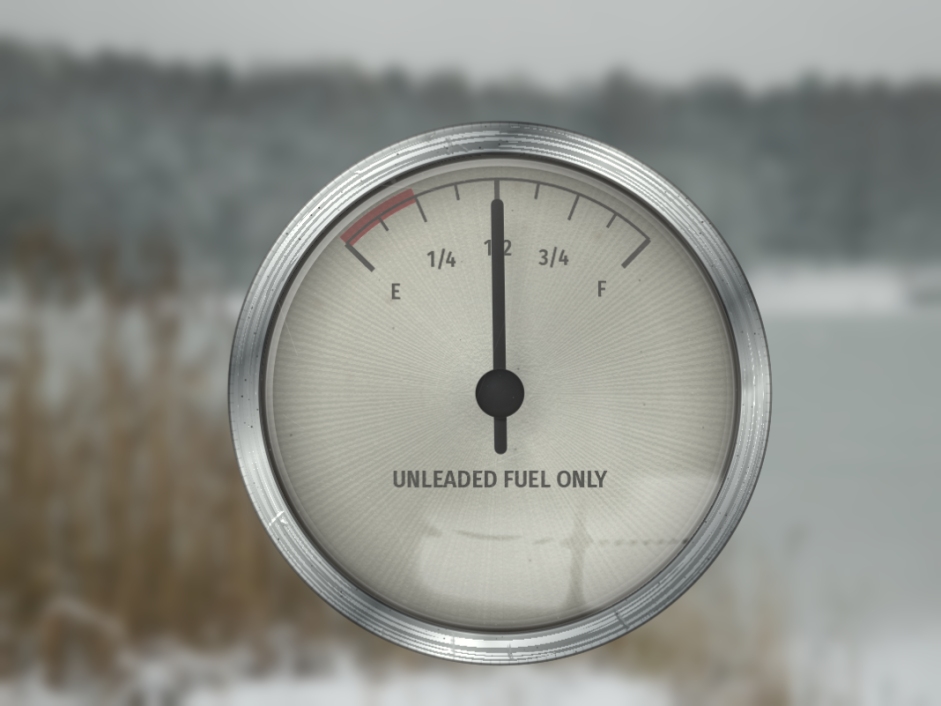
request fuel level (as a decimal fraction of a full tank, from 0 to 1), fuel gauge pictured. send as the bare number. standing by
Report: 0.5
